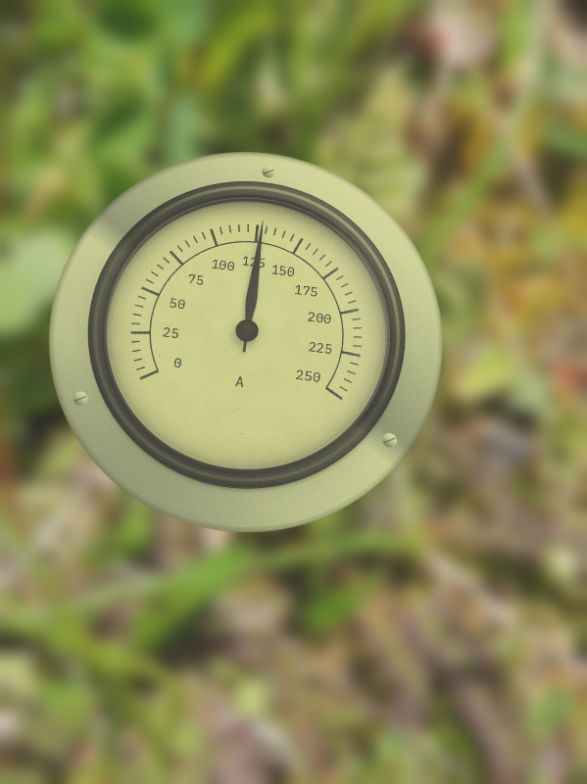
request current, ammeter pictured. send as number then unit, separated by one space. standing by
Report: 127.5 A
